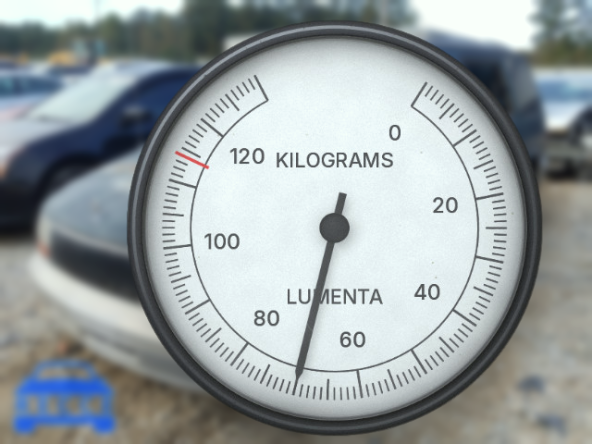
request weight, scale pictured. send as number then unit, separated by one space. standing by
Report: 70 kg
